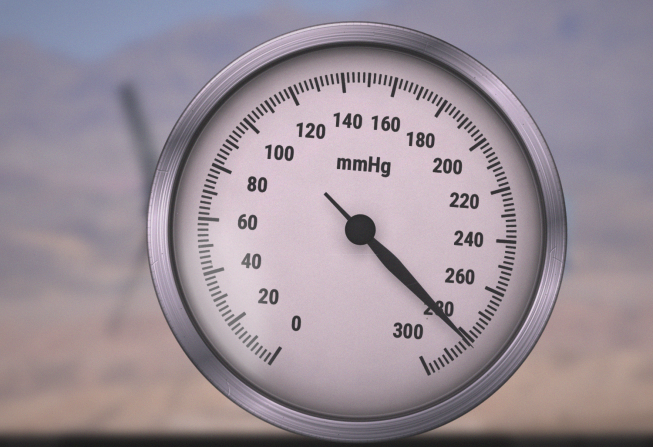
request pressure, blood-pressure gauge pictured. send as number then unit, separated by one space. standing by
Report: 282 mmHg
